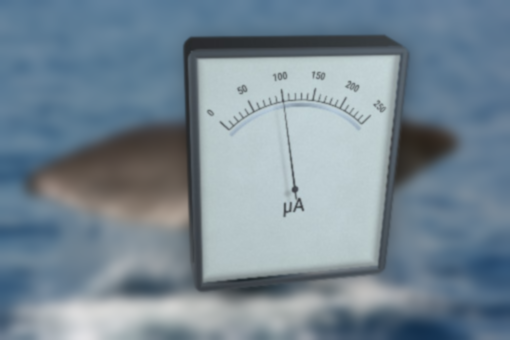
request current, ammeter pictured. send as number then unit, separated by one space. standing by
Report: 100 µA
